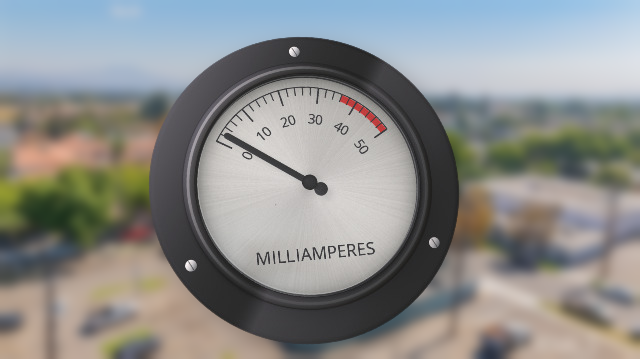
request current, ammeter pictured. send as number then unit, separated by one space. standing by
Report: 2 mA
